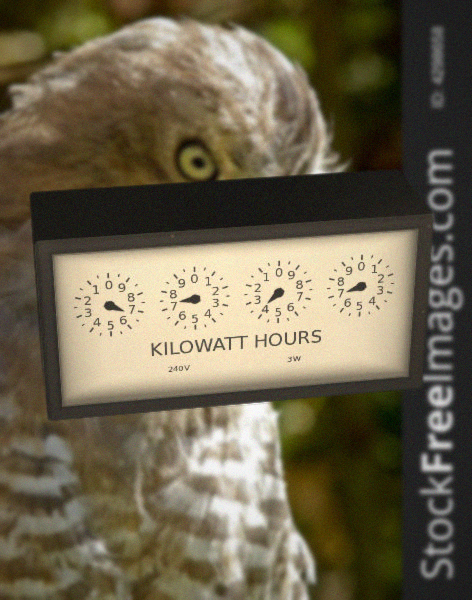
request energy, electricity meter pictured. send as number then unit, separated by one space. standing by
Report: 6737 kWh
